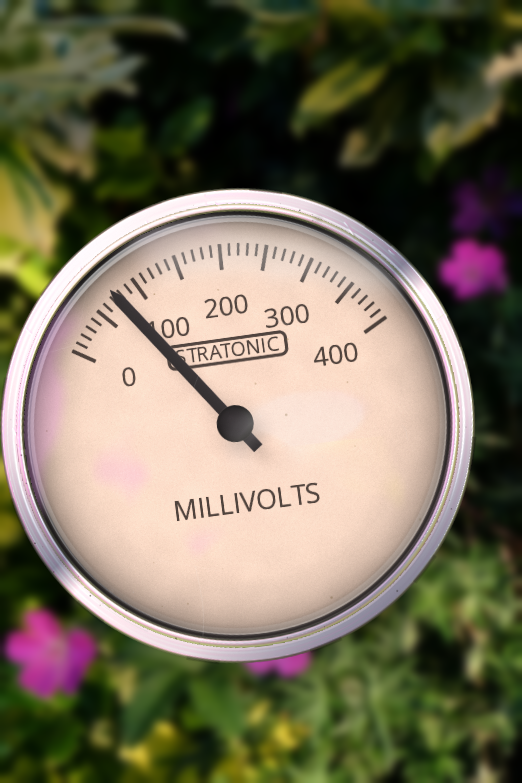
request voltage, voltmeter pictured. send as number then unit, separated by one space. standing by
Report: 75 mV
